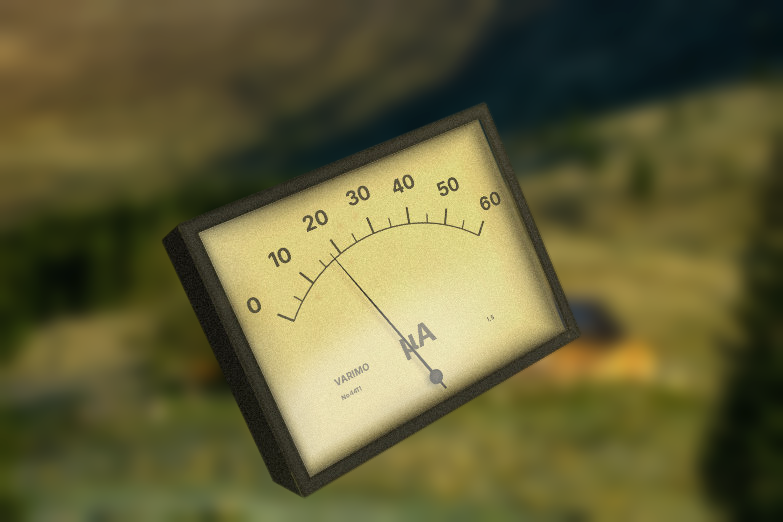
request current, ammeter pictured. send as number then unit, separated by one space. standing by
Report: 17.5 µA
